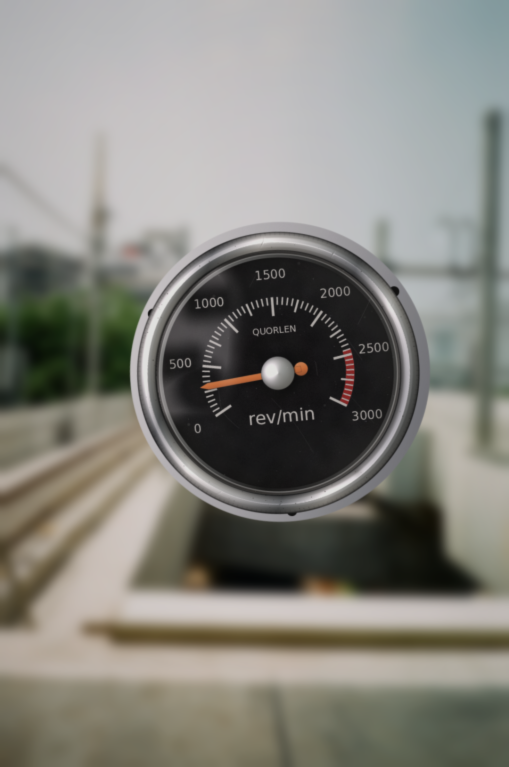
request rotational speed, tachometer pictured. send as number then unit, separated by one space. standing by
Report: 300 rpm
